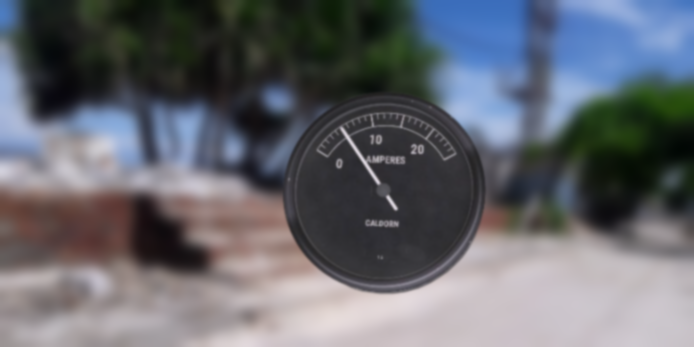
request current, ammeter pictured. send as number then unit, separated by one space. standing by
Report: 5 A
